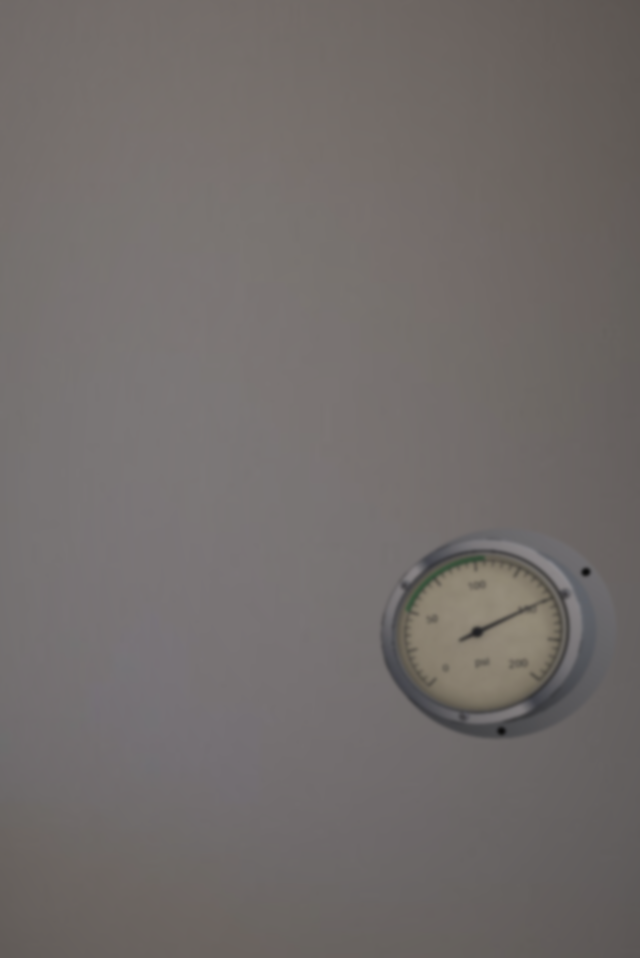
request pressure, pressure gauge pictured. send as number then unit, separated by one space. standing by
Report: 150 psi
